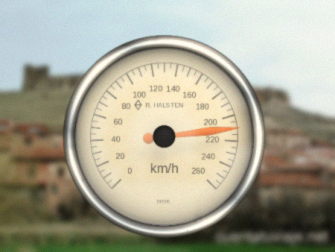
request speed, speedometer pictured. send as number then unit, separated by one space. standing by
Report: 210 km/h
